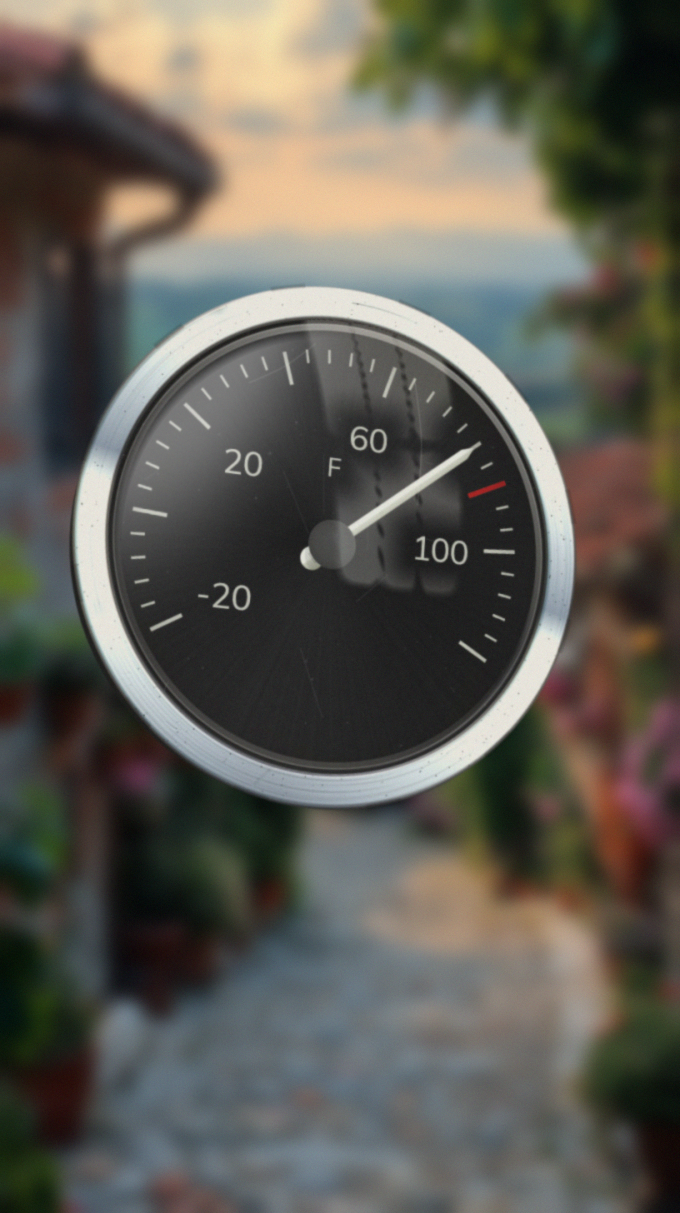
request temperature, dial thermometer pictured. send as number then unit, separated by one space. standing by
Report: 80 °F
